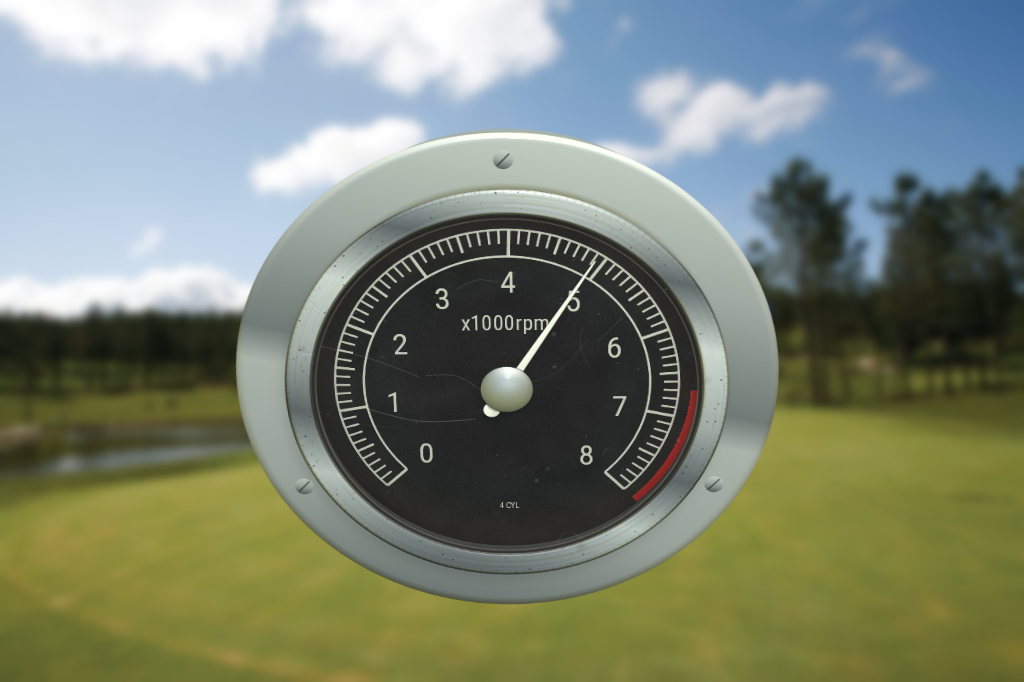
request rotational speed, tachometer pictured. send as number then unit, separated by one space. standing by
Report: 4900 rpm
